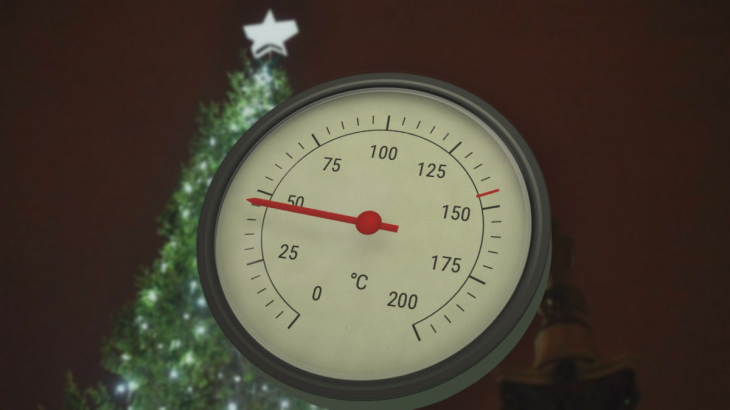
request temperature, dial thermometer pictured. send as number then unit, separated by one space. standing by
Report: 45 °C
